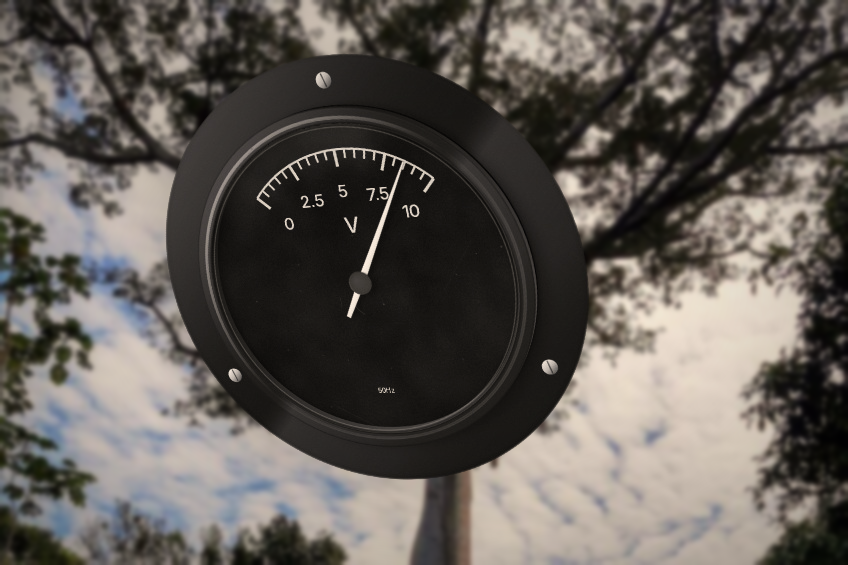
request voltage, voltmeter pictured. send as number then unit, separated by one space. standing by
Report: 8.5 V
